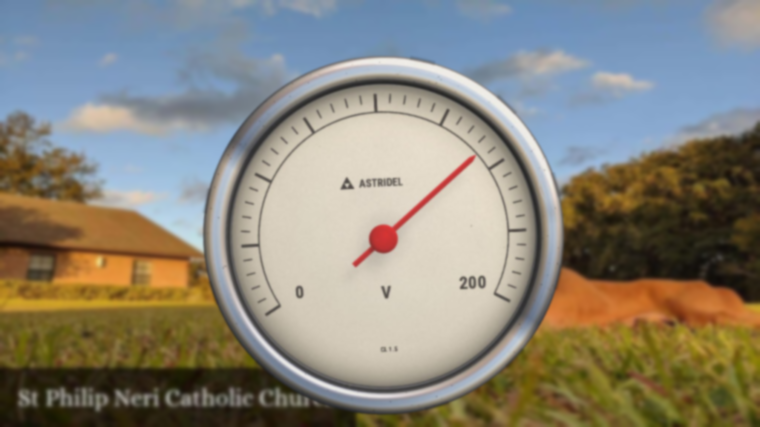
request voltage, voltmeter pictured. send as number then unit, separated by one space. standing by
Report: 142.5 V
